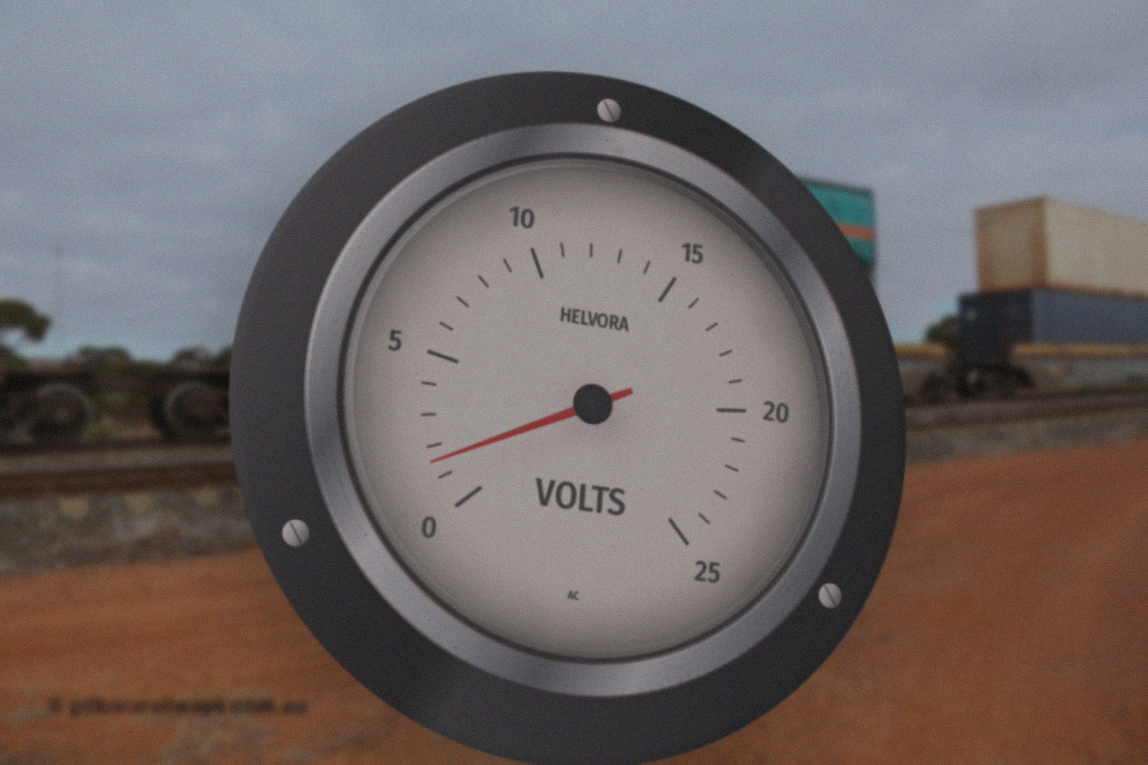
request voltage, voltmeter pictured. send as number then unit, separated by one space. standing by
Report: 1.5 V
